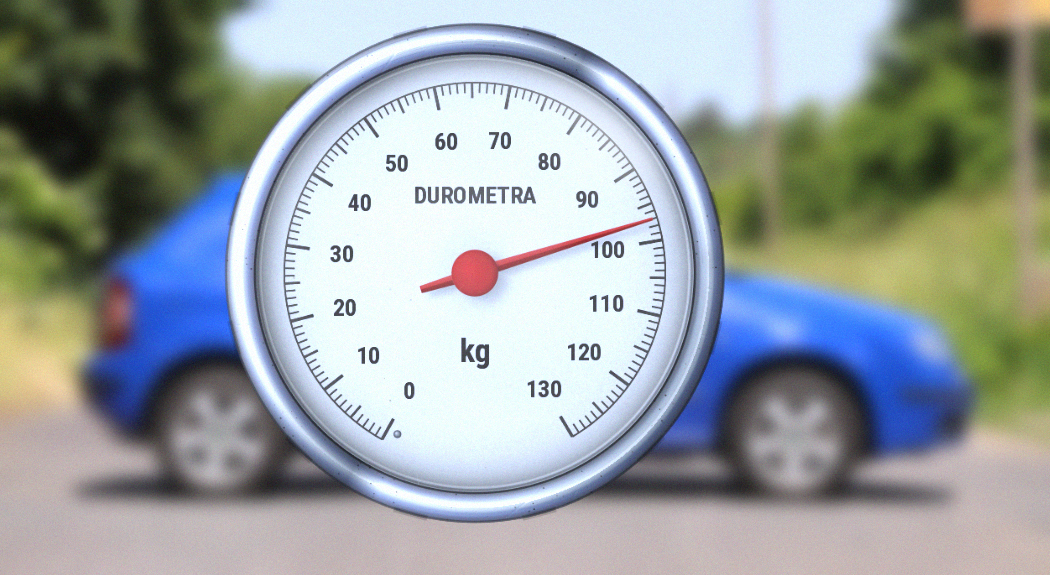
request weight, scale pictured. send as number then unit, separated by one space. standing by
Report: 97 kg
